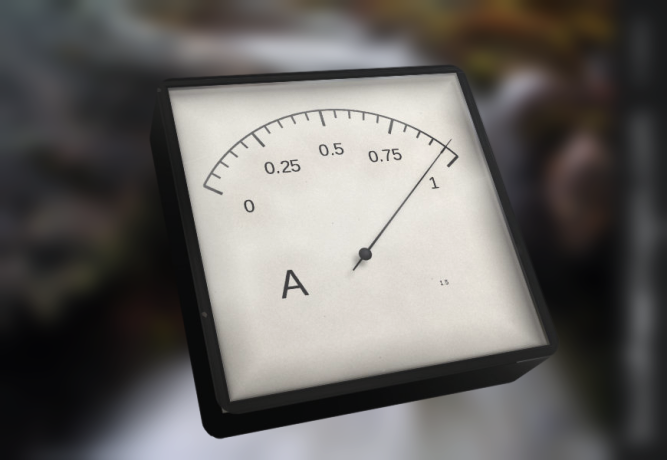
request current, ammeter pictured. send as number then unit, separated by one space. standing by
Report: 0.95 A
